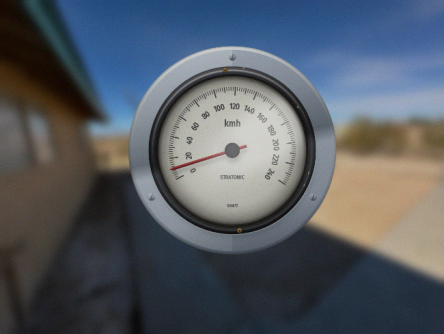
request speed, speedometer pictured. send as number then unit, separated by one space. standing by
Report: 10 km/h
